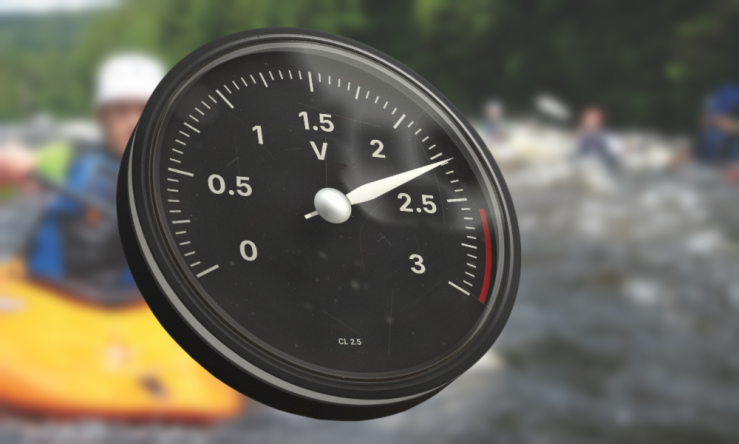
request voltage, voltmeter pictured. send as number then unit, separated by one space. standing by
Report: 2.3 V
